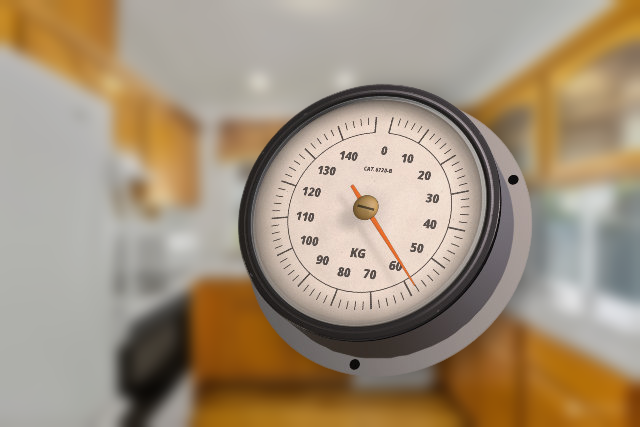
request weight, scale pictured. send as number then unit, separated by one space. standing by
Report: 58 kg
